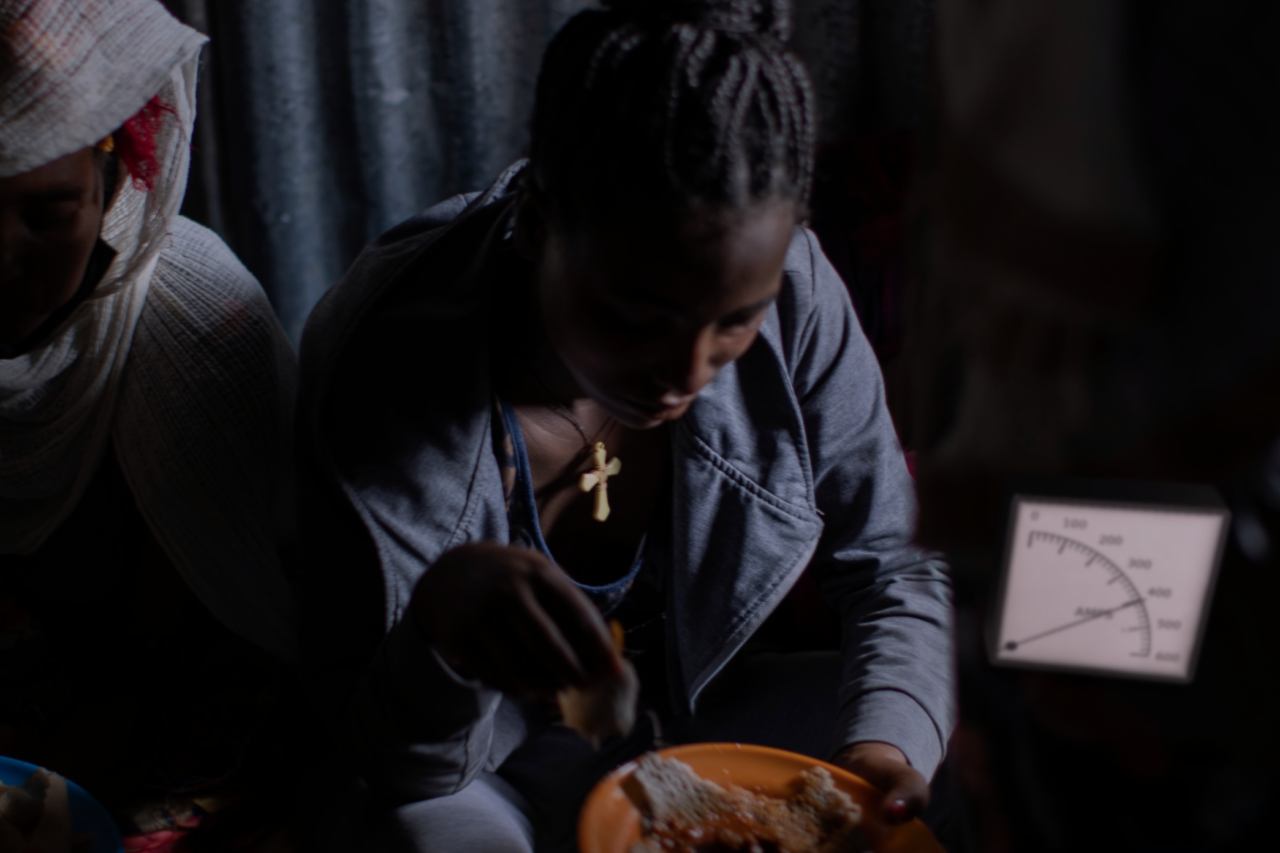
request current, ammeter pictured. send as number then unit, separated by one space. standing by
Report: 400 A
